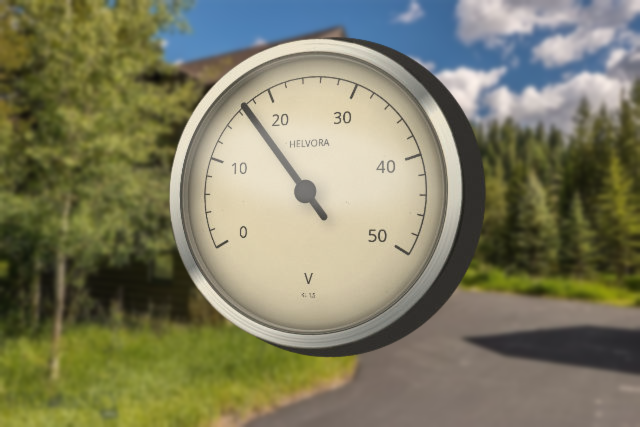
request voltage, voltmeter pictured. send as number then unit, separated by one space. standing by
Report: 17 V
